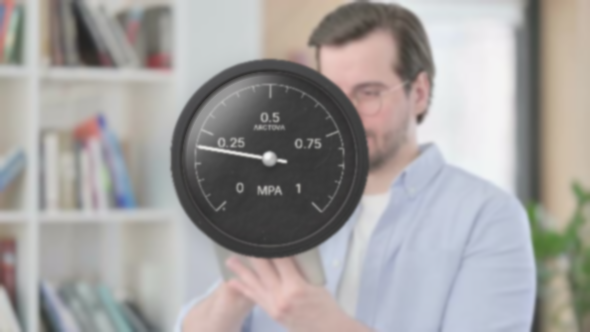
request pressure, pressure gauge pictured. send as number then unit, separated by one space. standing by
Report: 0.2 MPa
